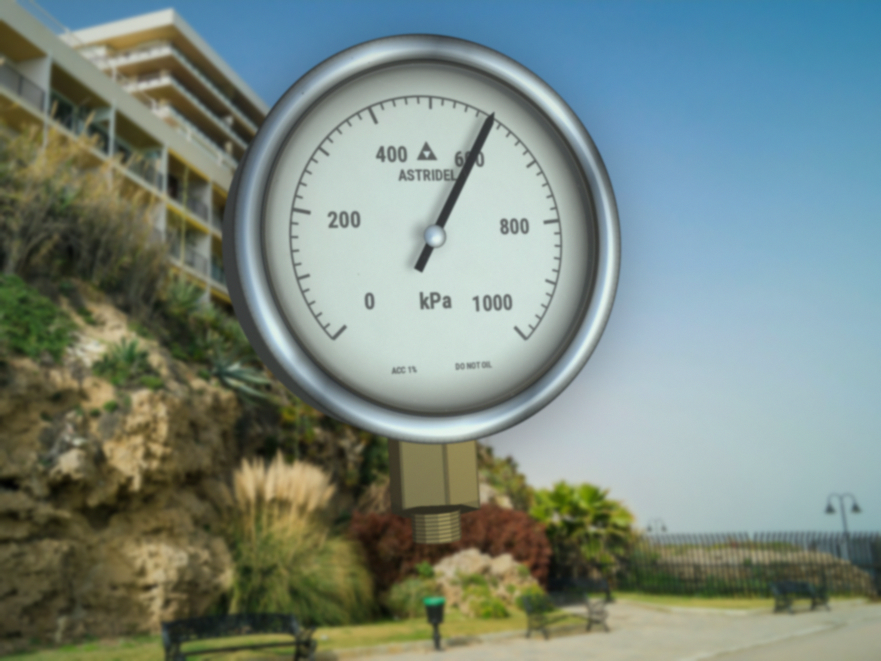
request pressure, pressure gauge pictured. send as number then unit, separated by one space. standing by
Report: 600 kPa
